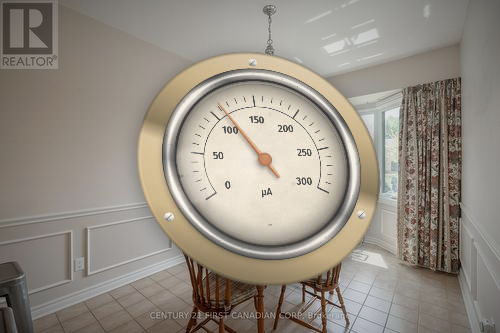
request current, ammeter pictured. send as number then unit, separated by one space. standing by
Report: 110 µA
